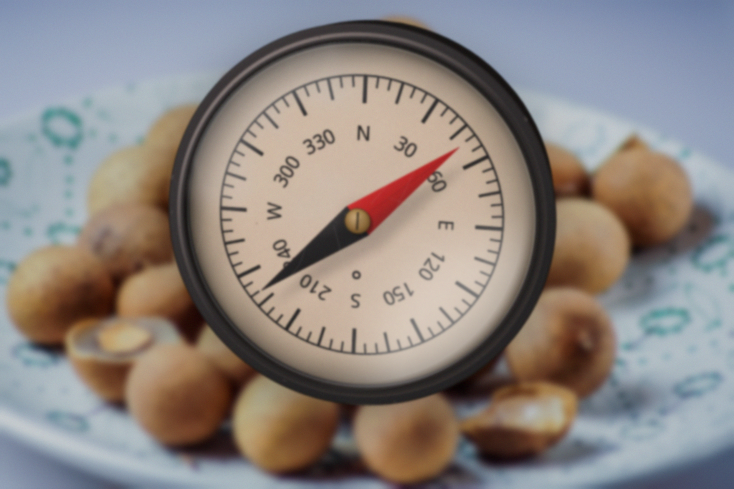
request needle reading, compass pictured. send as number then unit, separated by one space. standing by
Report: 50 °
